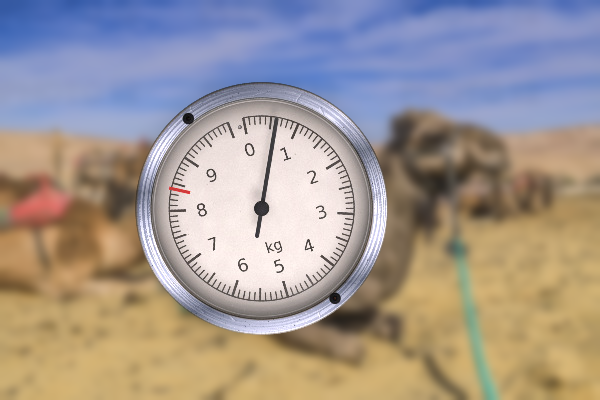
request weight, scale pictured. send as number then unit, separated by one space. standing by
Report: 0.6 kg
